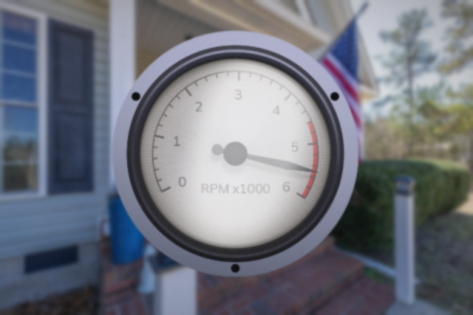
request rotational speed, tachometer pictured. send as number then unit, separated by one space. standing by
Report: 5500 rpm
